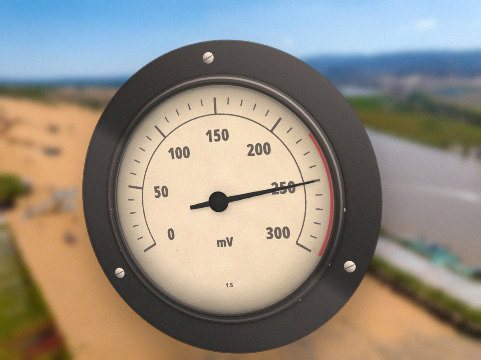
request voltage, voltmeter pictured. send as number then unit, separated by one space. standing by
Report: 250 mV
